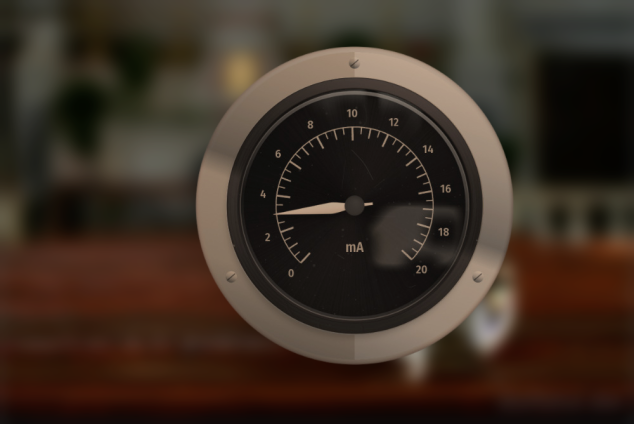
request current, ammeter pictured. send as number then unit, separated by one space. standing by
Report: 3 mA
